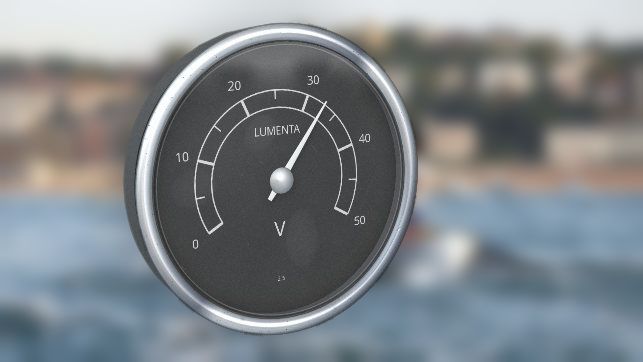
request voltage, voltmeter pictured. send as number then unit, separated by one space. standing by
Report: 32.5 V
